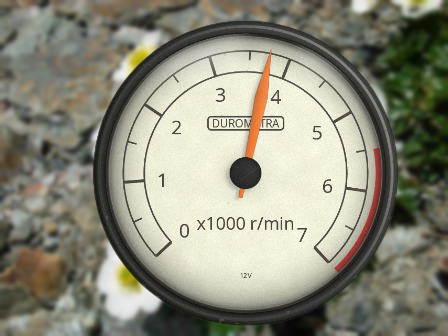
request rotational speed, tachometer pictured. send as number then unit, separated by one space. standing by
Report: 3750 rpm
